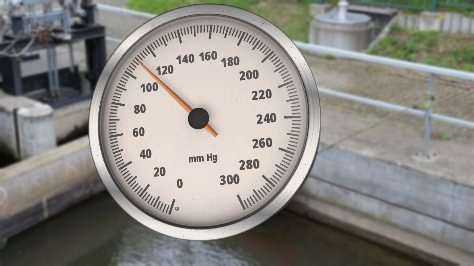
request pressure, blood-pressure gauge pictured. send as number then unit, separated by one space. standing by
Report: 110 mmHg
